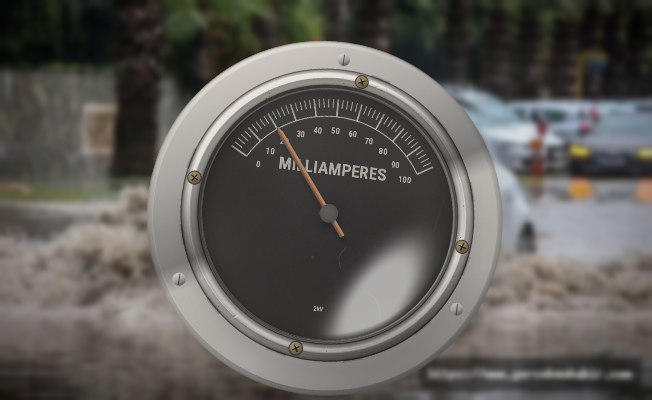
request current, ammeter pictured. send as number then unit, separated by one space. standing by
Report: 20 mA
